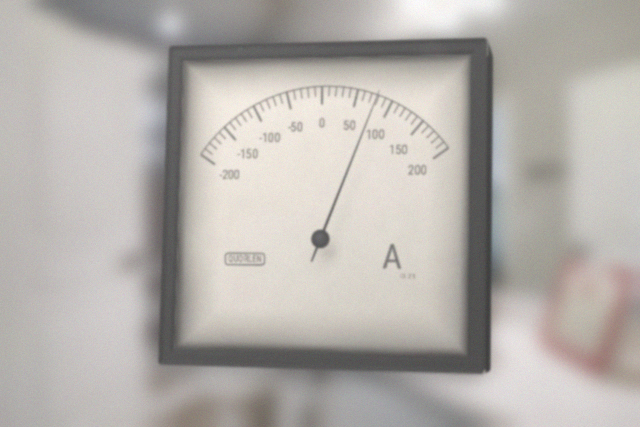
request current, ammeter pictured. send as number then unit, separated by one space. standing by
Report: 80 A
